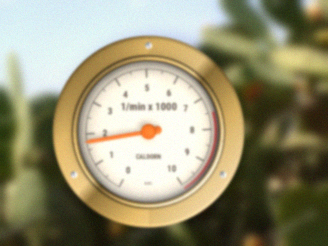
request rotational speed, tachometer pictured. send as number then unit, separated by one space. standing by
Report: 1750 rpm
